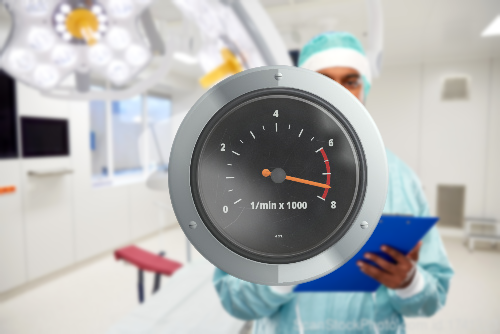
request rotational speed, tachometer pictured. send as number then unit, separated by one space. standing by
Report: 7500 rpm
